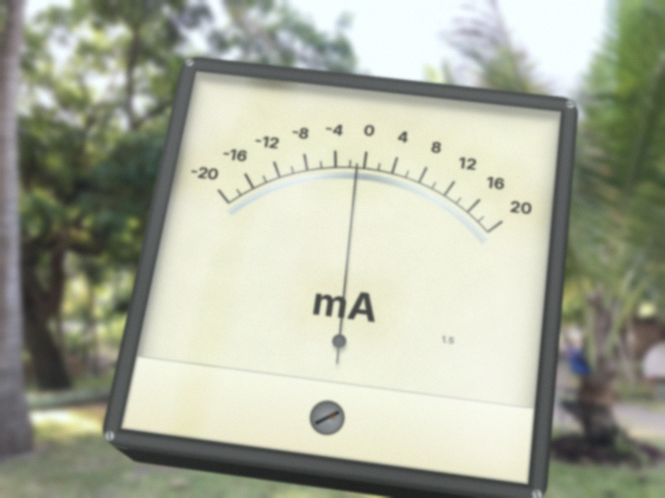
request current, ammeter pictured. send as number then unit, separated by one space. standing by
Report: -1 mA
